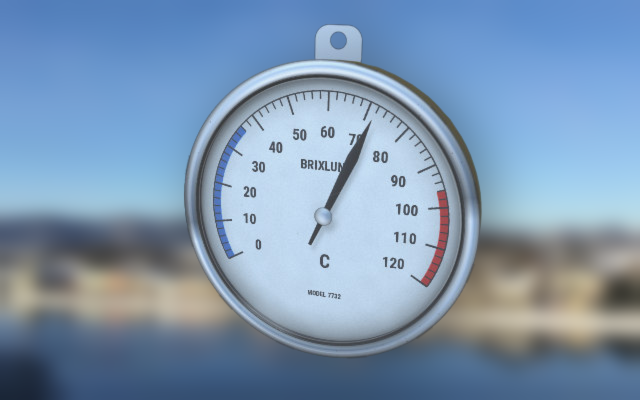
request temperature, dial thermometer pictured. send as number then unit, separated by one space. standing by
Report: 72 °C
